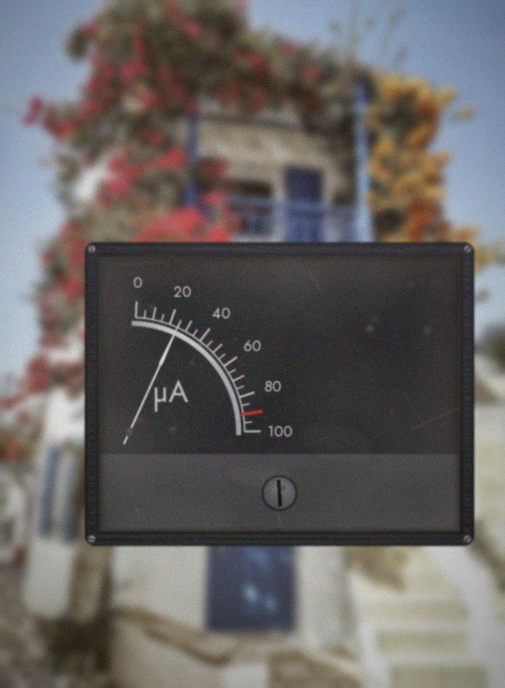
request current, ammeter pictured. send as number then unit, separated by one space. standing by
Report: 25 µA
